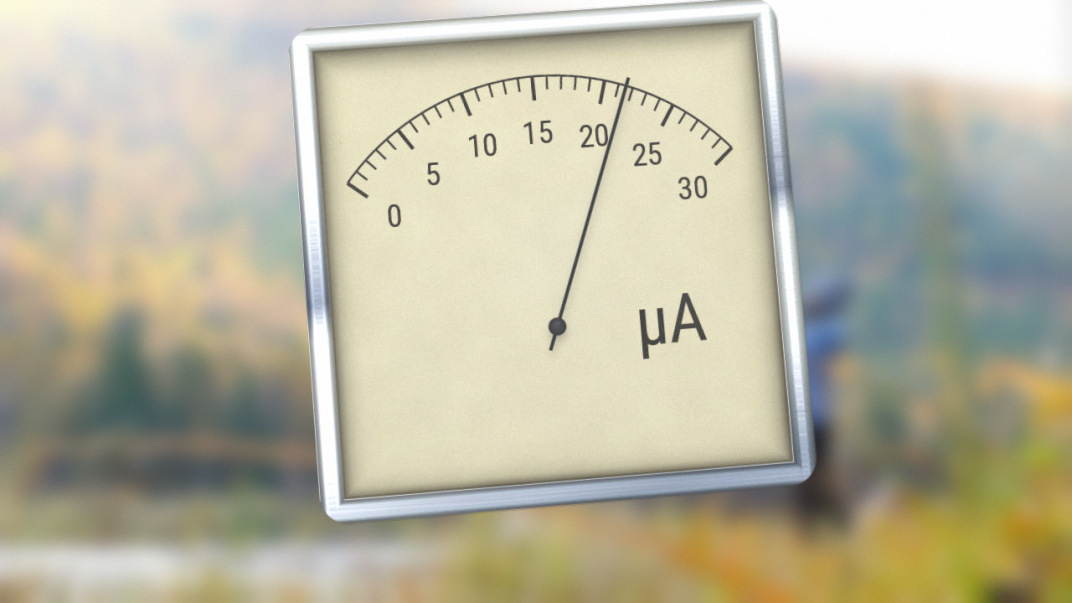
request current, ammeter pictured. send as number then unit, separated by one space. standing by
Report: 21.5 µA
